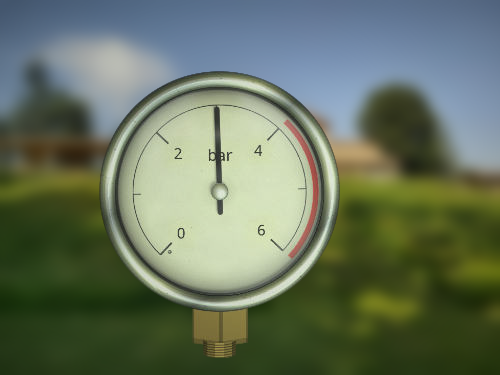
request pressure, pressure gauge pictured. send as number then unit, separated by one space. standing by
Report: 3 bar
